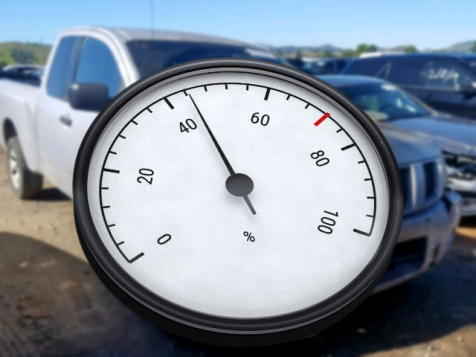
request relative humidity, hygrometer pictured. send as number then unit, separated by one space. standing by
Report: 44 %
